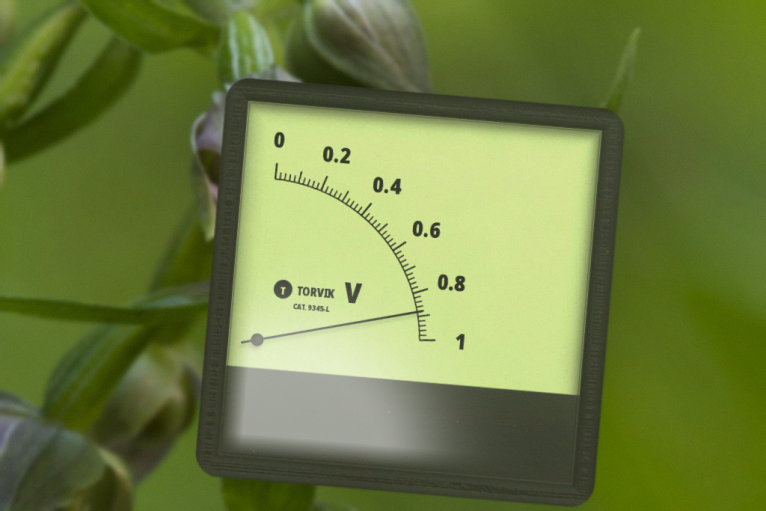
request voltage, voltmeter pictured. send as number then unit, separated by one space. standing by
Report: 0.88 V
